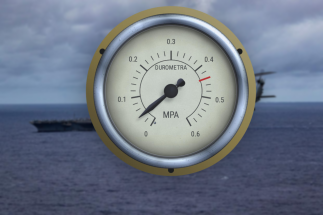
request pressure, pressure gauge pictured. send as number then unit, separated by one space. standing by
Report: 0.04 MPa
